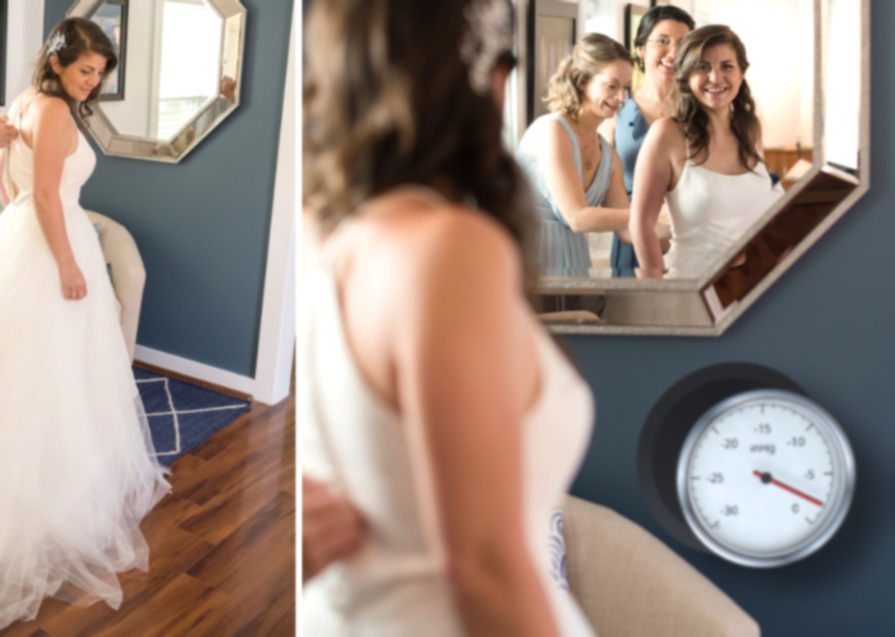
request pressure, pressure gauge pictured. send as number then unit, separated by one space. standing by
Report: -2 inHg
